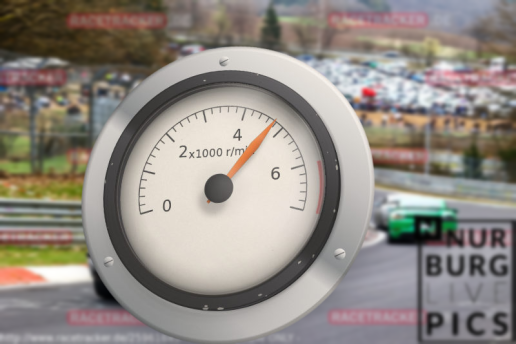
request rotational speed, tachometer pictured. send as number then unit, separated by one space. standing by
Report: 4800 rpm
